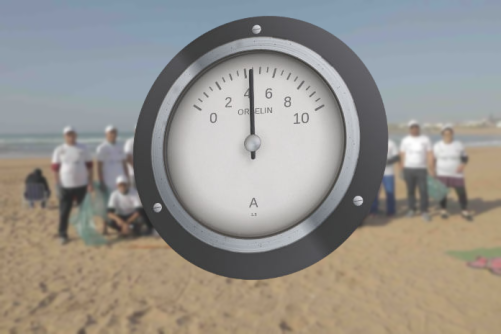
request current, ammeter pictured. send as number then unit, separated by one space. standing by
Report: 4.5 A
